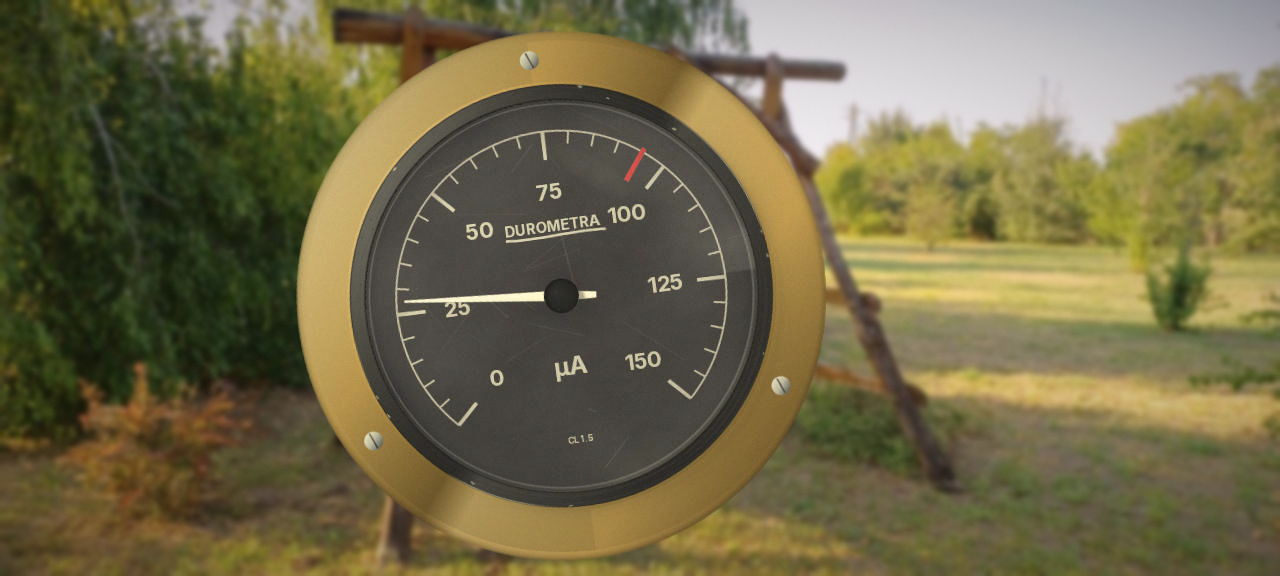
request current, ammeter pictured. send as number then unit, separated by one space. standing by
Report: 27.5 µA
